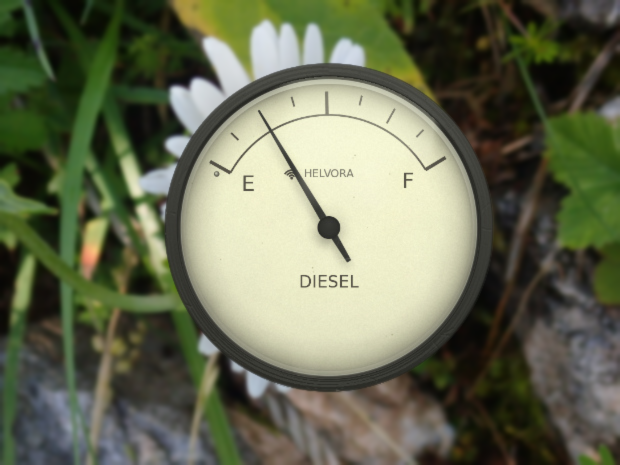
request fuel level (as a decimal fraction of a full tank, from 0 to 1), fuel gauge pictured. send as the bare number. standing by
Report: 0.25
